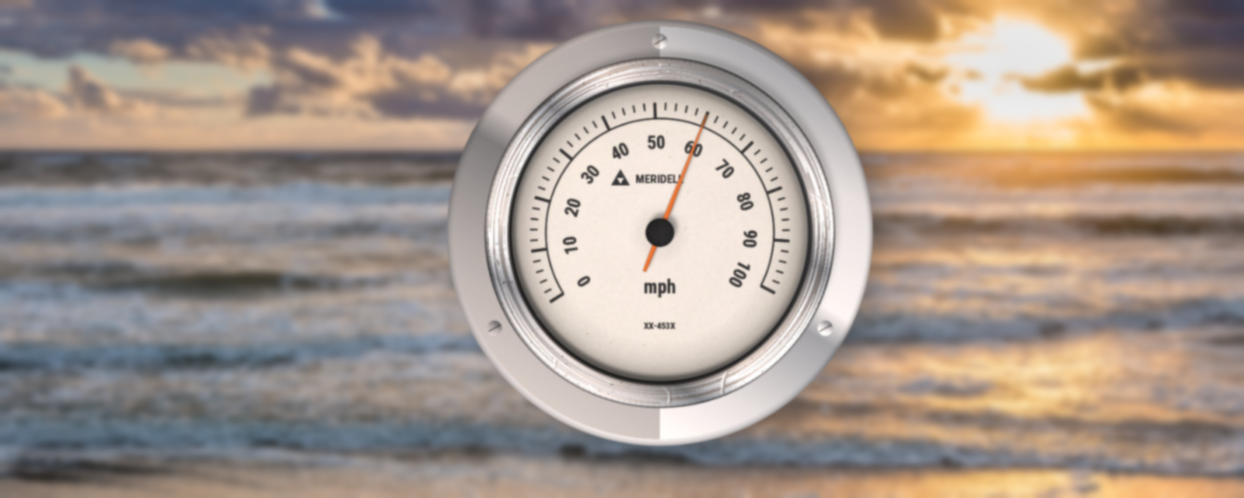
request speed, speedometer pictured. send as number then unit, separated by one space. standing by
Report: 60 mph
